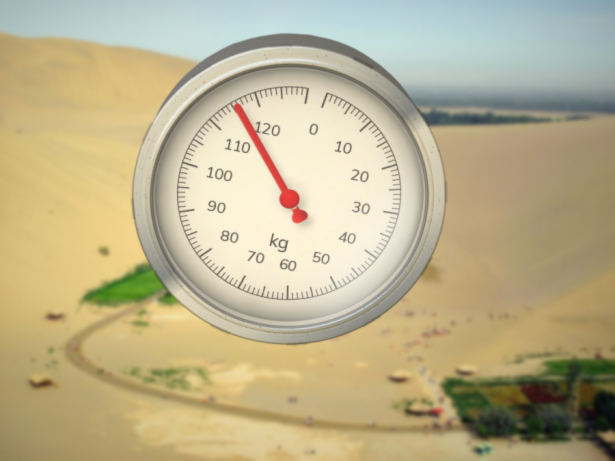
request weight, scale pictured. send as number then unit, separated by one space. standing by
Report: 116 kg
